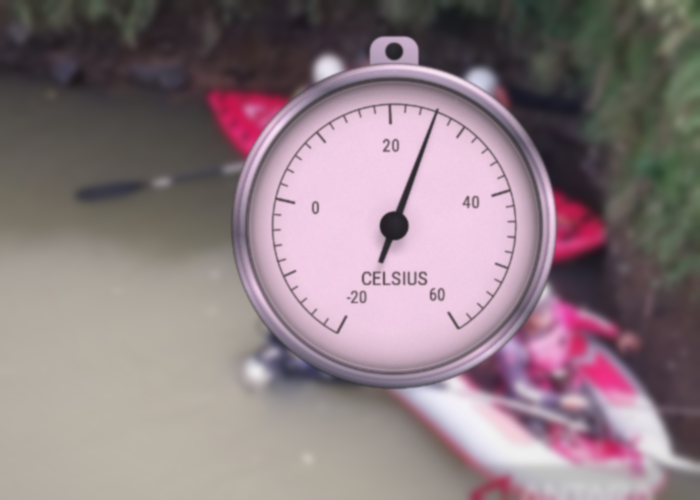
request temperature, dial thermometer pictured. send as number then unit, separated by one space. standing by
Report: 26 °C
